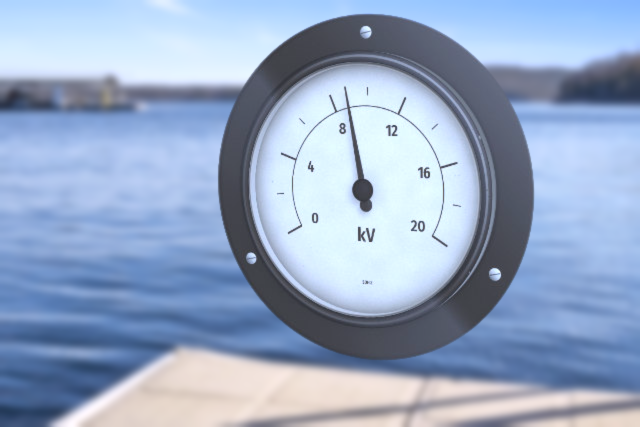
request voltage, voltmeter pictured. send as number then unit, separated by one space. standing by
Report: 9 kV
